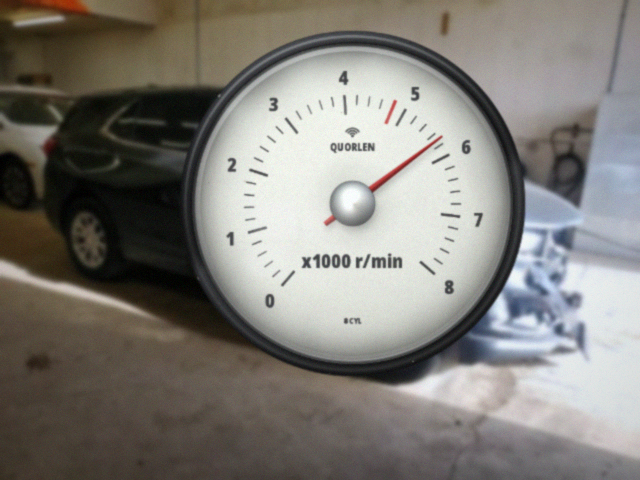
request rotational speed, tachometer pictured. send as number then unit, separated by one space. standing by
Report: 5700 rpm
